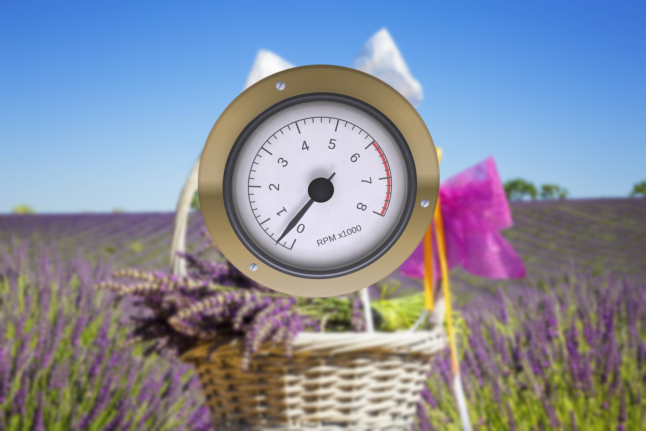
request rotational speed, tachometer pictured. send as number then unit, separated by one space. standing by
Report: 400 rpm
